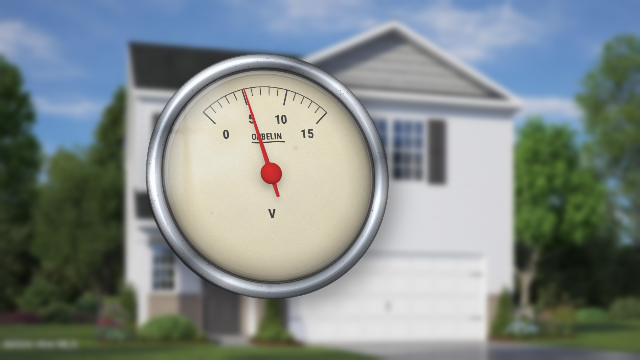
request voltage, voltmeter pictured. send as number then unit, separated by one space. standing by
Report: 5 V
